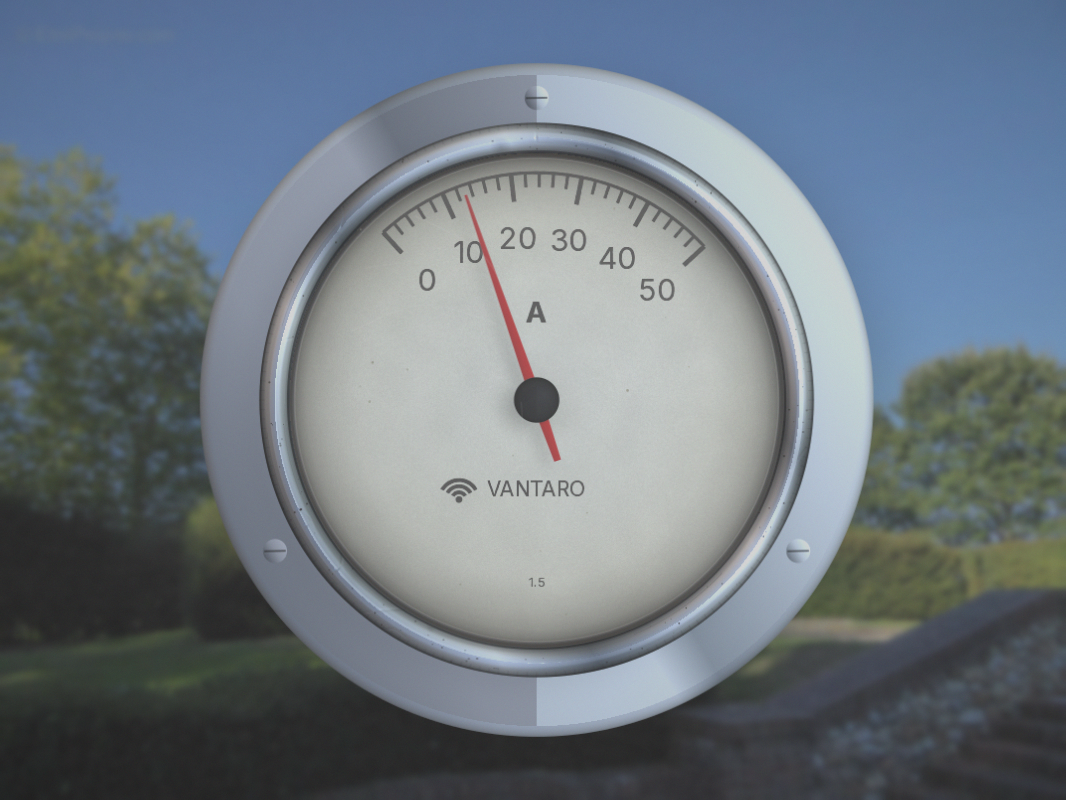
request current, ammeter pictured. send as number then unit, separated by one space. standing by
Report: 13 A
